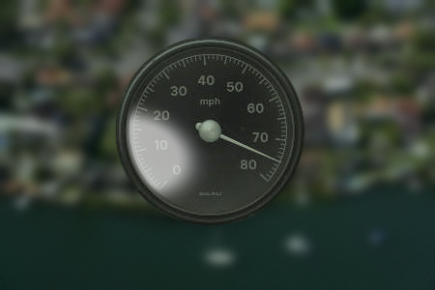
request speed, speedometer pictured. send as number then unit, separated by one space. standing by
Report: 75 mph
